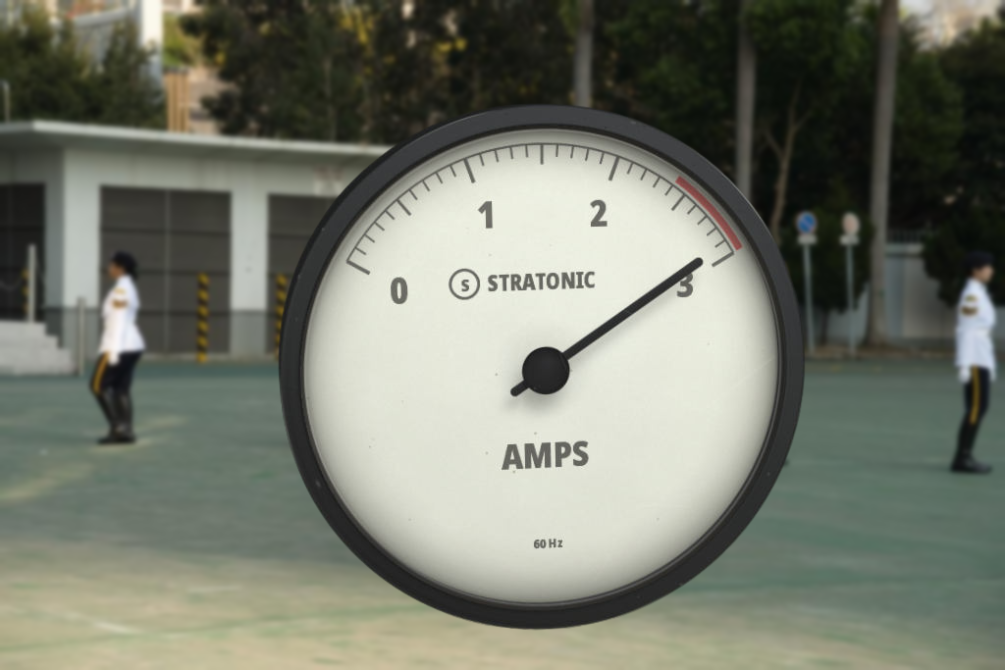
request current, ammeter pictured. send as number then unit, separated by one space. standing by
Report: 2.9 A
